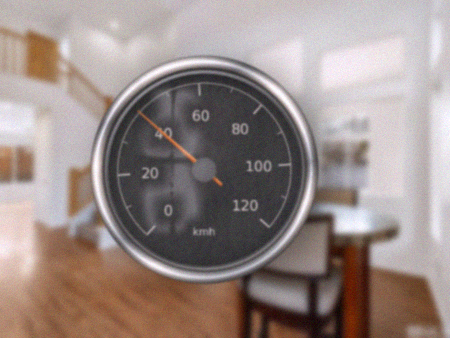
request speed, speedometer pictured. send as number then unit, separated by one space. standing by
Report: 40 km/h
